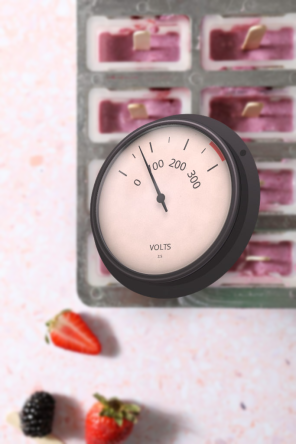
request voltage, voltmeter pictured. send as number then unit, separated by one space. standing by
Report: 75 V
